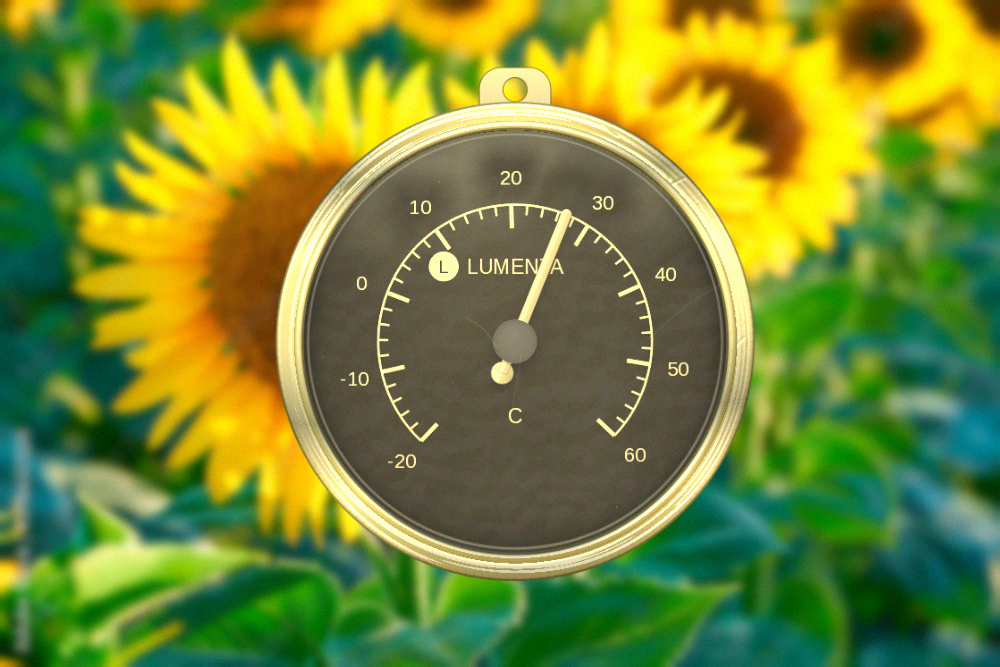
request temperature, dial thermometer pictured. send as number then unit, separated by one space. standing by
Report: 27 °C
